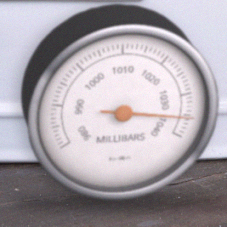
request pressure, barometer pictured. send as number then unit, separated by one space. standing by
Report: 1035 mbar
